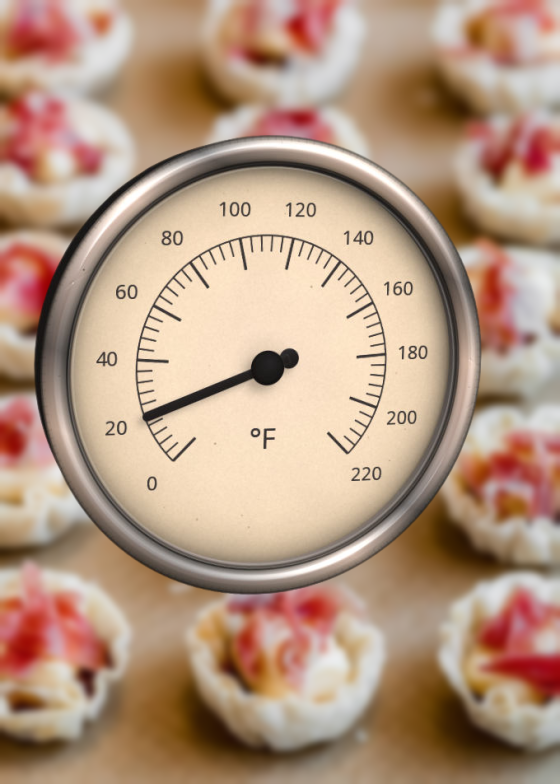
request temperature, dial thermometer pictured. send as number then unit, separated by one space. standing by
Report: 20 °F
